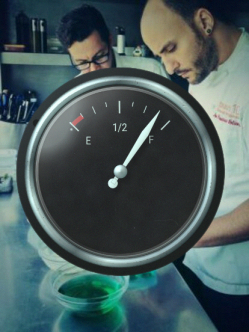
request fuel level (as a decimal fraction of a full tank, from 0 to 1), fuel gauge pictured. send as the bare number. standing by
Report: 0.875
